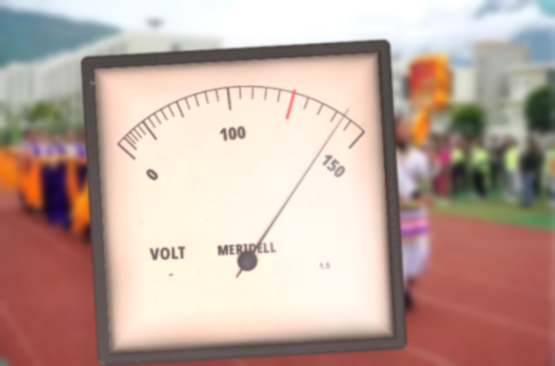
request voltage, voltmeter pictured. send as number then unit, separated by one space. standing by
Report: 142.5 V
